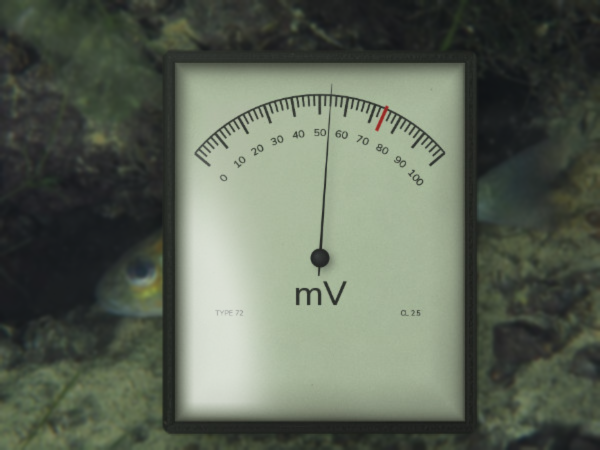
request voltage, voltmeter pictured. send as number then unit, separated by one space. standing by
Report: 54 mV
